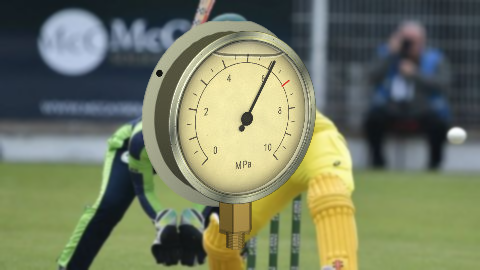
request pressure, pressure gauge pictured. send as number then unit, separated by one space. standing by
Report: 6 MPa
